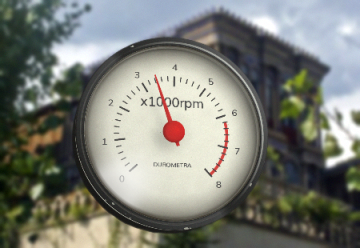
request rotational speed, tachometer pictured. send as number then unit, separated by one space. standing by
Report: 3400 rpm
